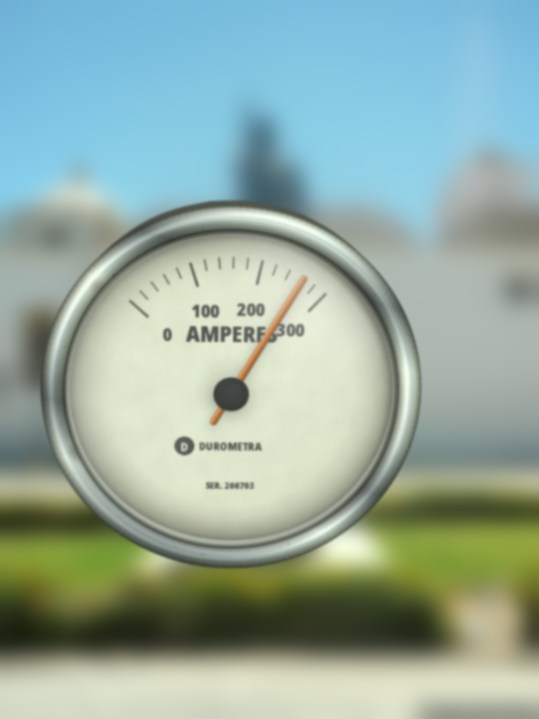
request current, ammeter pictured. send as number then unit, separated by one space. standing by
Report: 260 A
